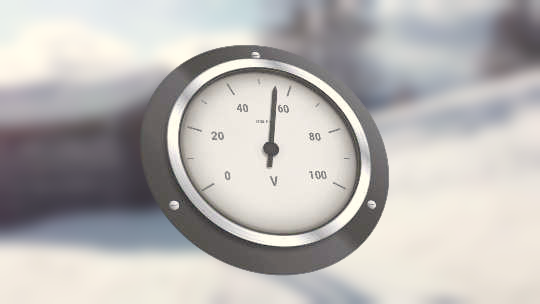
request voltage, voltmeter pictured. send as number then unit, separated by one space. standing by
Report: 55 V
